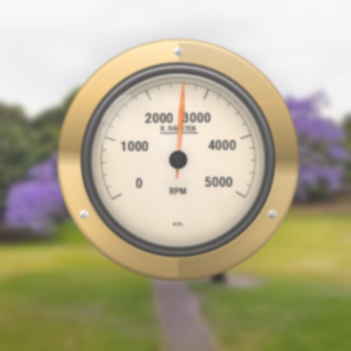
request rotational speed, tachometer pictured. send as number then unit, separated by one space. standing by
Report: 2600 rpm
